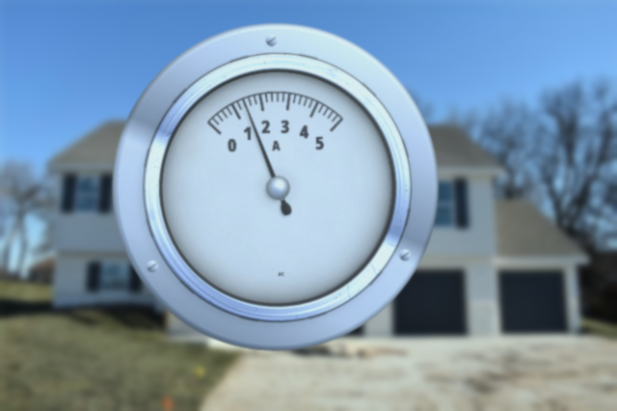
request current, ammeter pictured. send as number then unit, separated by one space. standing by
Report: 1.4 A
